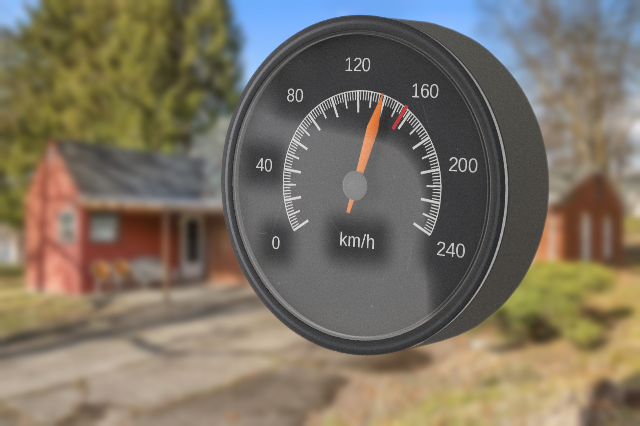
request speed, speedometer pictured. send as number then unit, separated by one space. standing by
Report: 140 km/h
